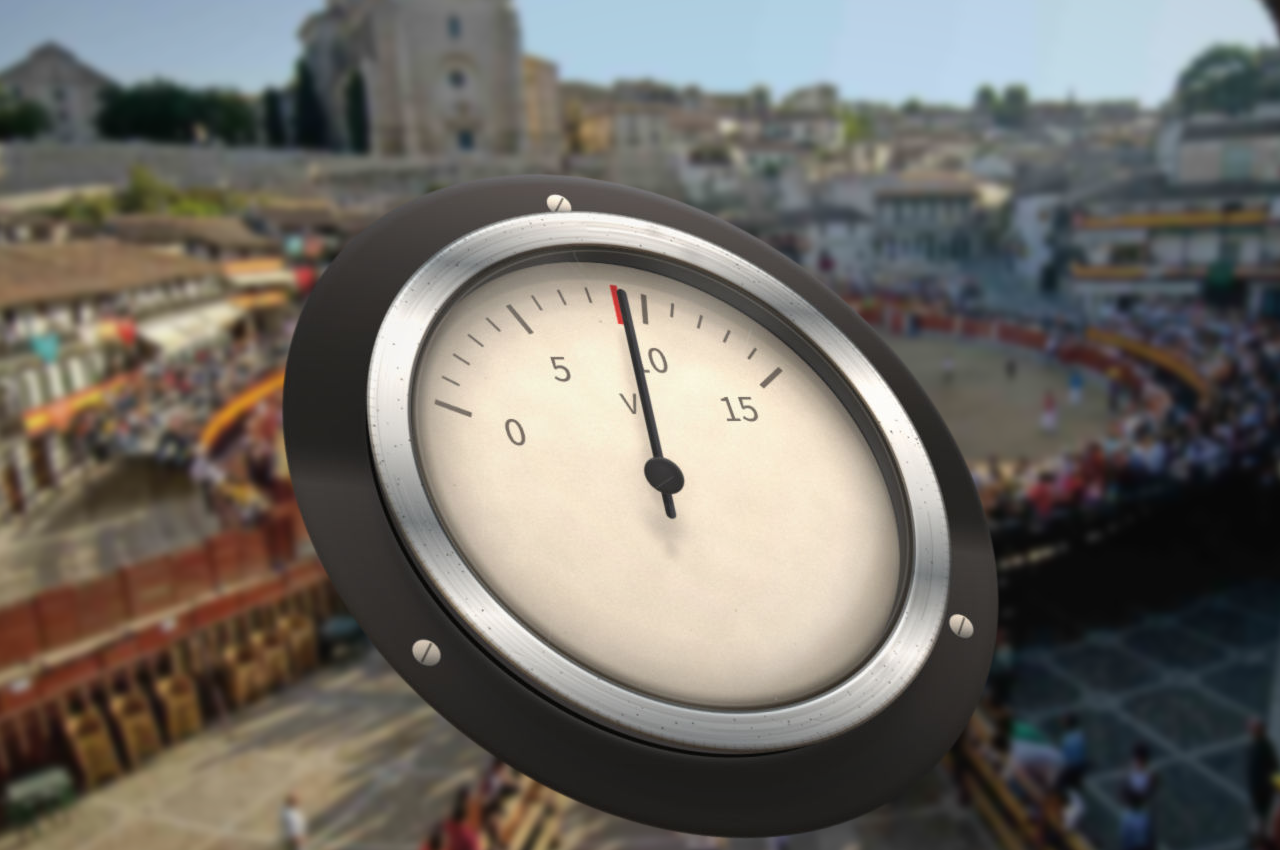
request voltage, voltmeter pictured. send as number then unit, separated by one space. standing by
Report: 9 V
